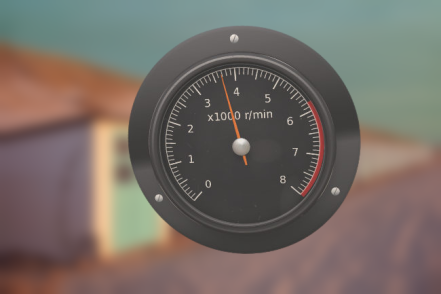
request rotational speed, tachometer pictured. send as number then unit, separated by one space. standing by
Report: 3700 rpm
